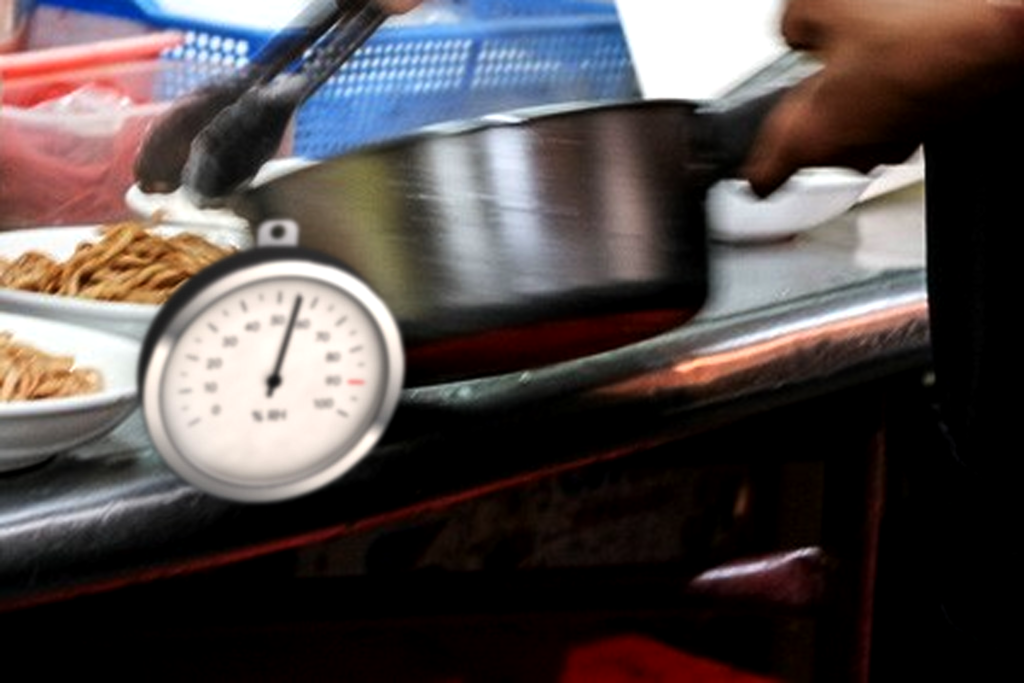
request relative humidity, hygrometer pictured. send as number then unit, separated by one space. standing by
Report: 55 %
